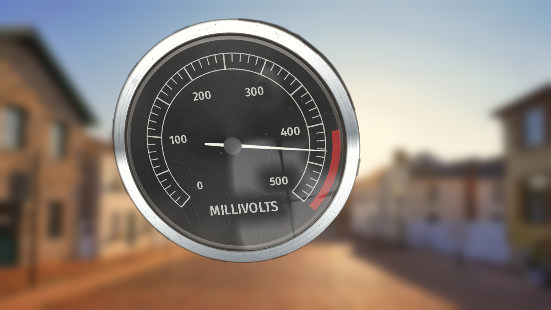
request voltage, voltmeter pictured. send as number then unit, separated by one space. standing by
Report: 430 mV
